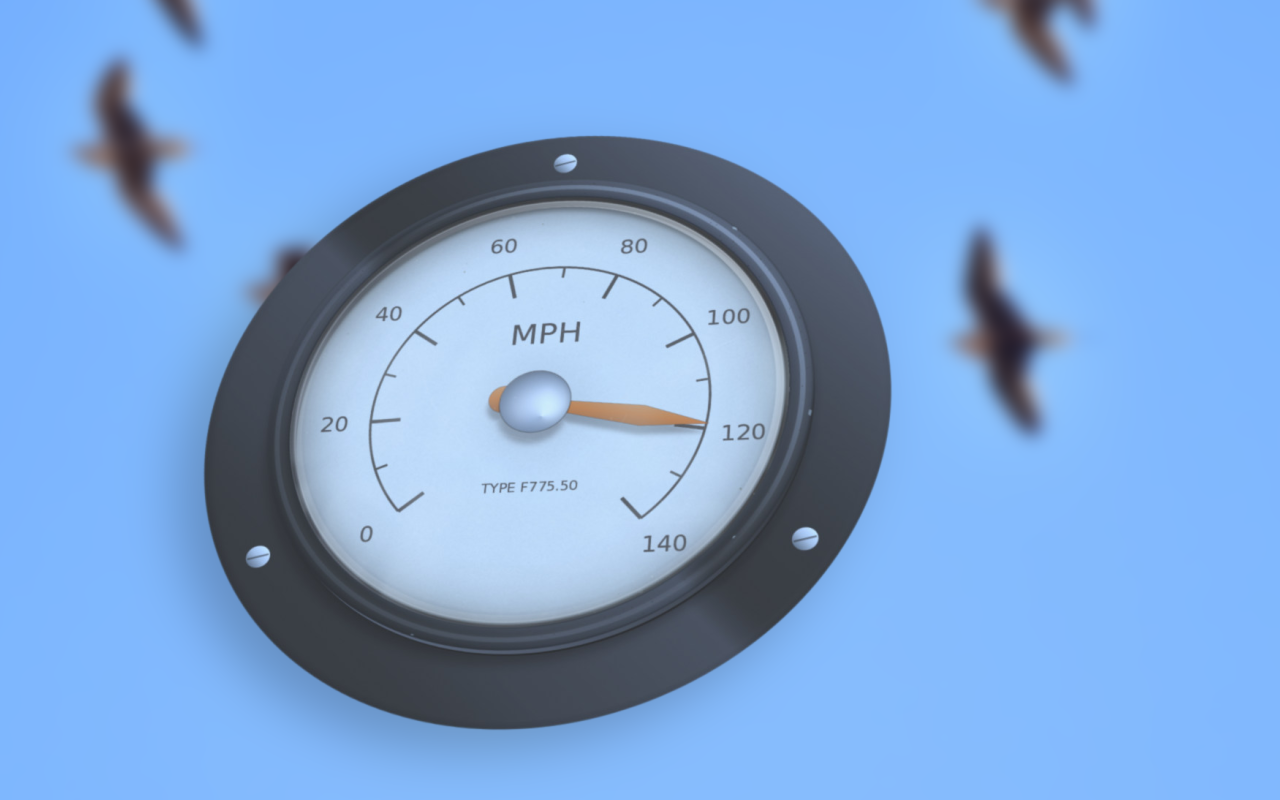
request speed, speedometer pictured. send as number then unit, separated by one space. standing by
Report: 120 mph
